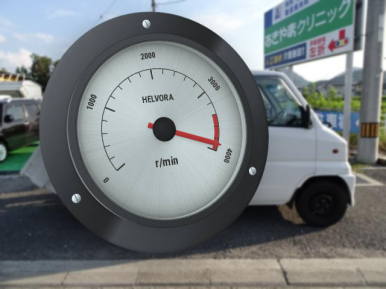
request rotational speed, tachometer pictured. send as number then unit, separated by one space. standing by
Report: 3900 rpm
